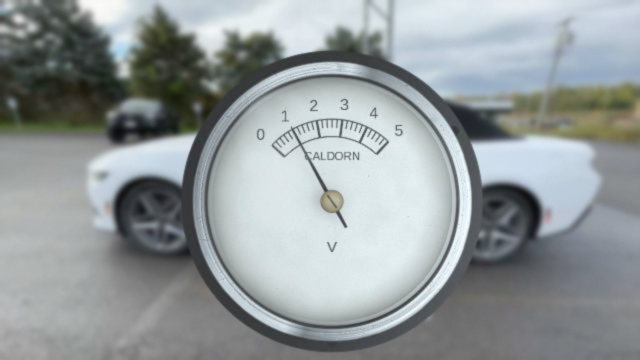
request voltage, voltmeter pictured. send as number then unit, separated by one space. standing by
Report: 1 V
